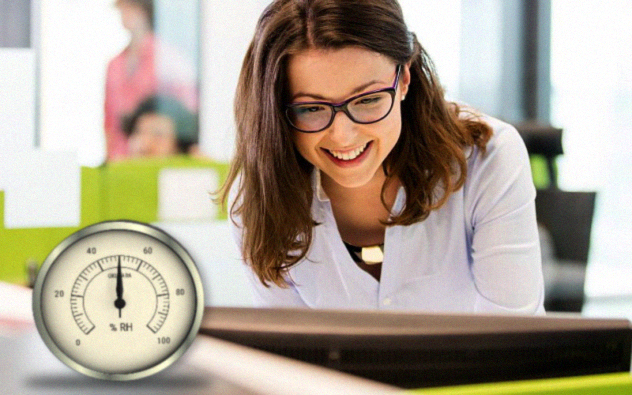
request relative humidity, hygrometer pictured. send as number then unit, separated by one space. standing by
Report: 50 %
